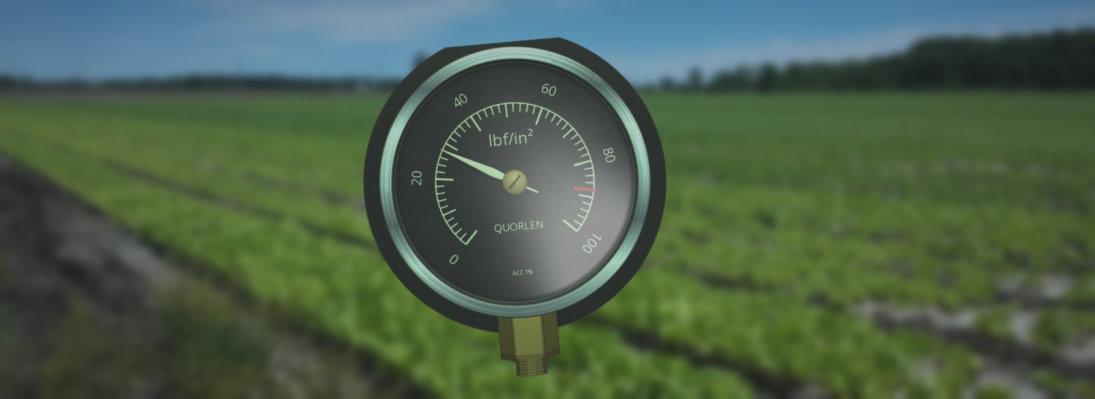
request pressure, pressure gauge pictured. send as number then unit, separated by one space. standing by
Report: 28 psi
